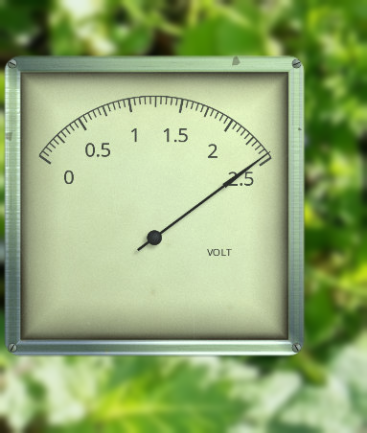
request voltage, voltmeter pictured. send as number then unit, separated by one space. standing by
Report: 2.45 V
